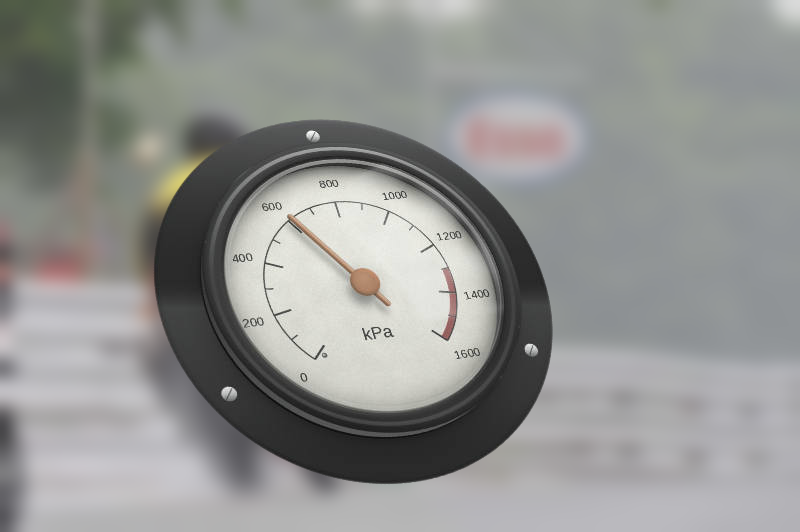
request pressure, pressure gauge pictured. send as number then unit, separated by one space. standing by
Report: 600 kPa
